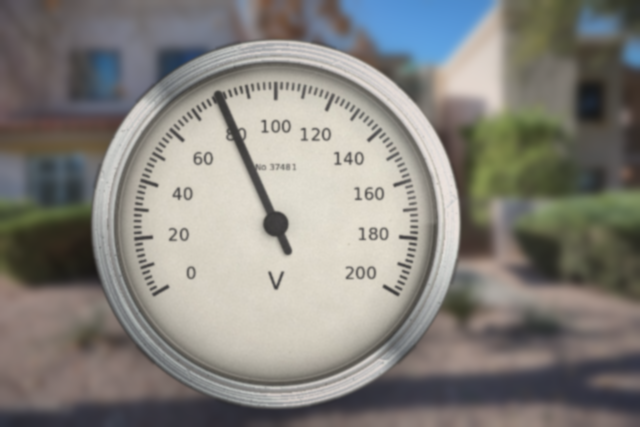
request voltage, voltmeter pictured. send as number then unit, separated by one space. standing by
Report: 80 V
